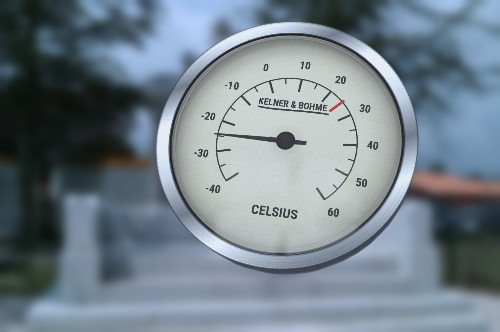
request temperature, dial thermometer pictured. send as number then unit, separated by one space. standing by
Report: -25 °C
